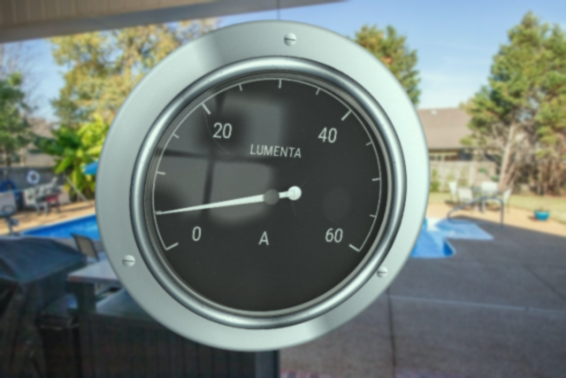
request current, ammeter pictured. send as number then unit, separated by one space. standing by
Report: 5 A
